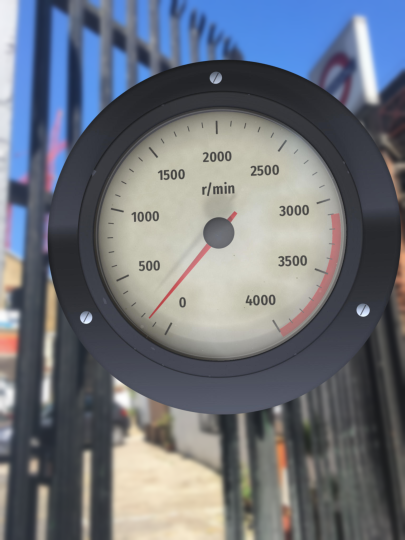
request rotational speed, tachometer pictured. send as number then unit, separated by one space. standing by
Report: 150 rpm
